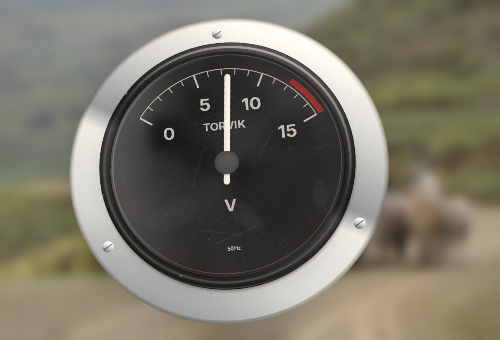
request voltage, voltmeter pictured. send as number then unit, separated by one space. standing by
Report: 7.5 V
